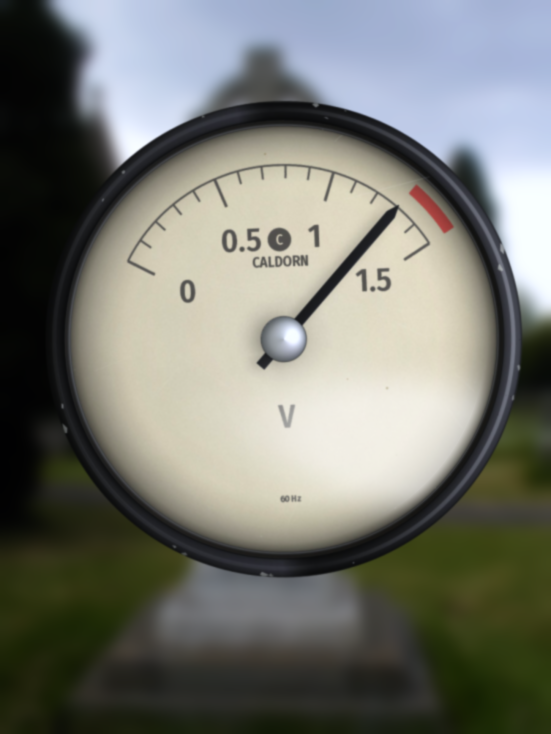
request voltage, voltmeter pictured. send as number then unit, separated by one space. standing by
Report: 1.3 V
